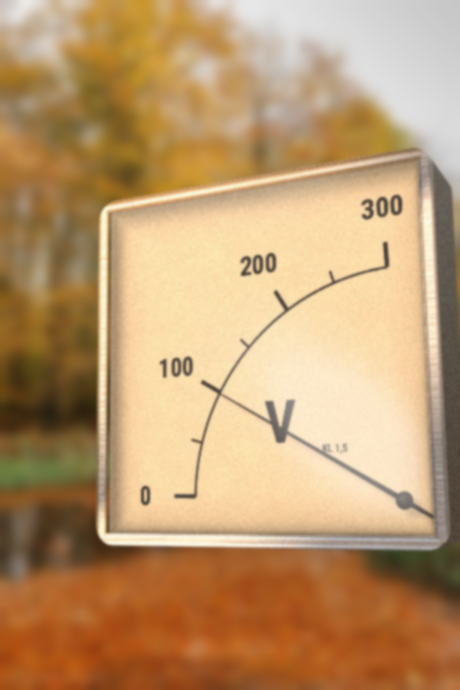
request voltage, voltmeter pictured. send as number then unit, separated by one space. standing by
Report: 100 V
